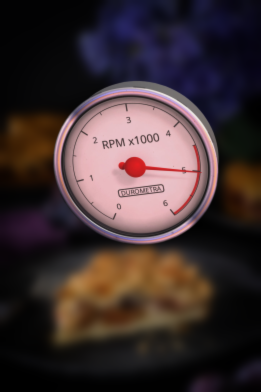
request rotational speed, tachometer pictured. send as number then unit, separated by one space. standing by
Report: 5000 rpm
